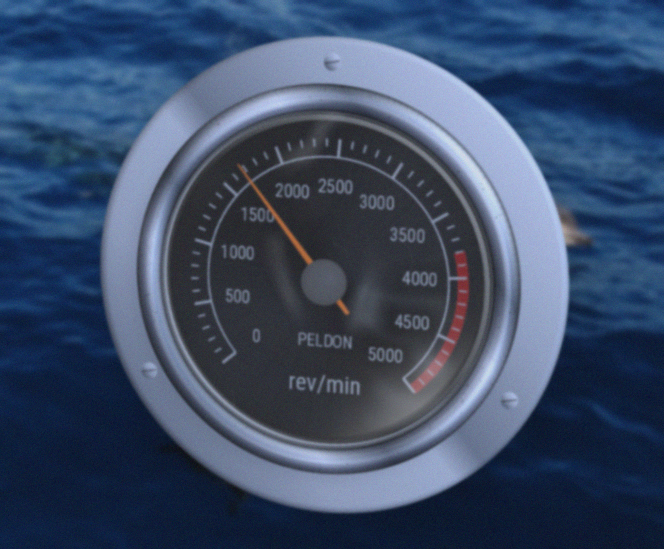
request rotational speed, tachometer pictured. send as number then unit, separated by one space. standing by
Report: 1700 rpm
